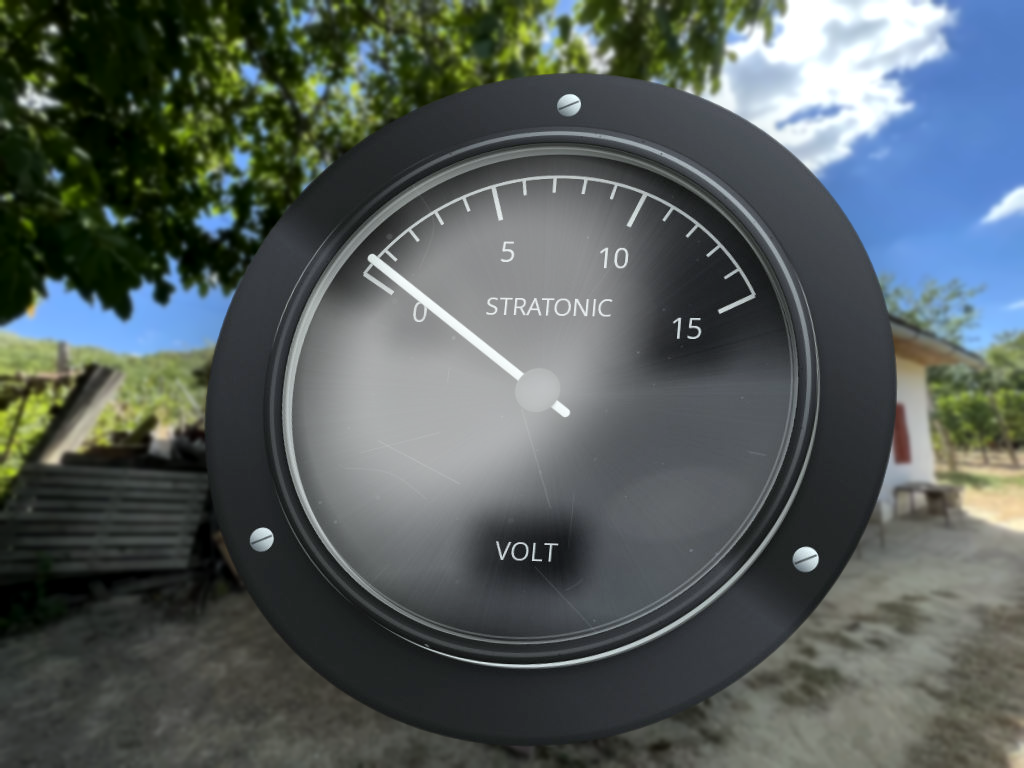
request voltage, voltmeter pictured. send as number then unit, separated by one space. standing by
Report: 0.5 V
